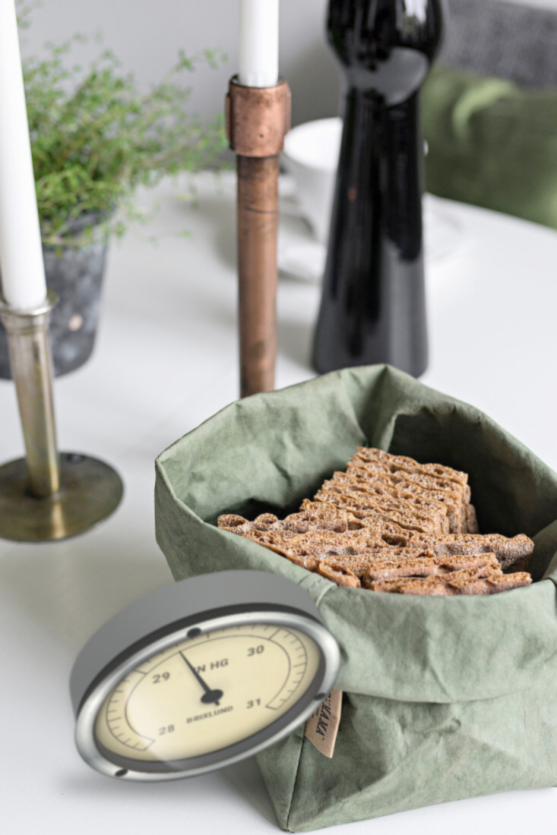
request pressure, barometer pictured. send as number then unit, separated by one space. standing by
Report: 29.3 inHg
